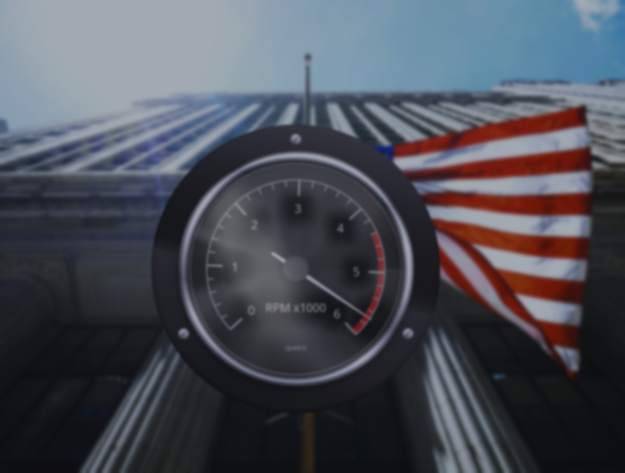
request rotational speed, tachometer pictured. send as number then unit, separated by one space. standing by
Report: 5700 rpm
